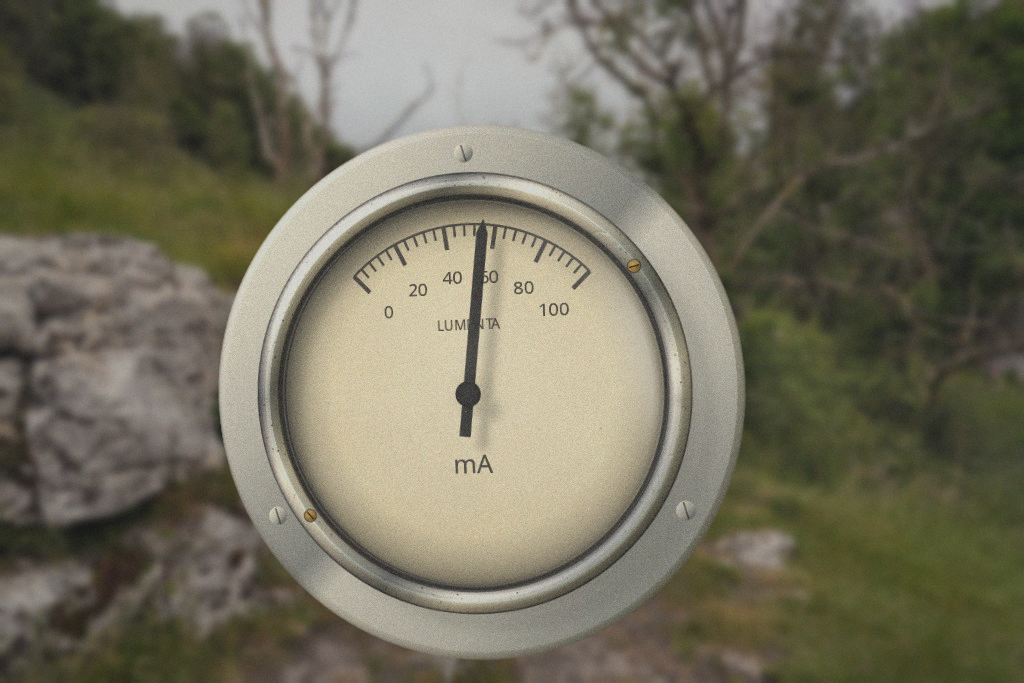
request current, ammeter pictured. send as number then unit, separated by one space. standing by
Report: 56 mA
